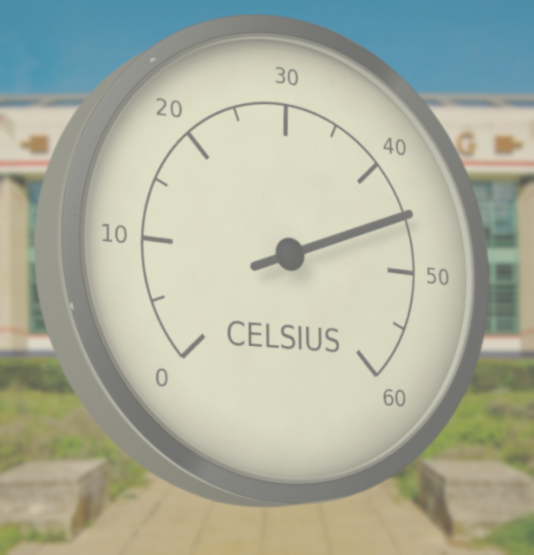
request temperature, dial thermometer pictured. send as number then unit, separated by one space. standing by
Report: 45 °C
